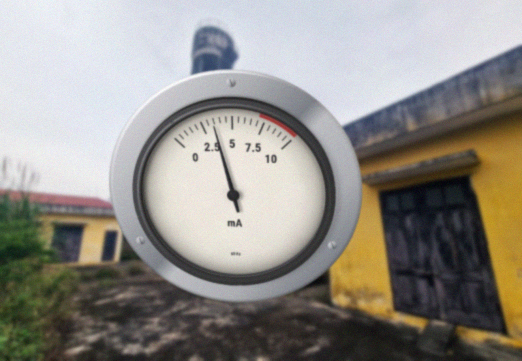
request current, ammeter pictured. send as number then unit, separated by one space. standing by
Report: 3.5 mA
